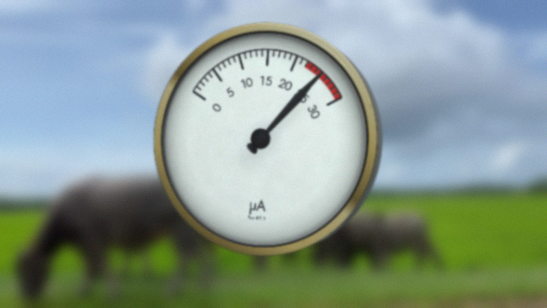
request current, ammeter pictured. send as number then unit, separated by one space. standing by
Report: 25 µA
